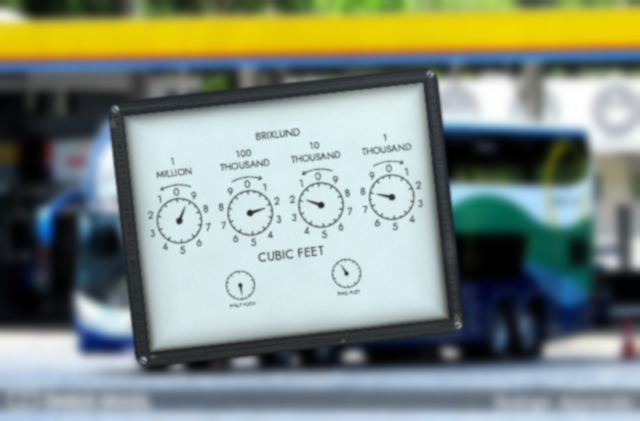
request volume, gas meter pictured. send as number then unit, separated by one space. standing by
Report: 921800 ft³
